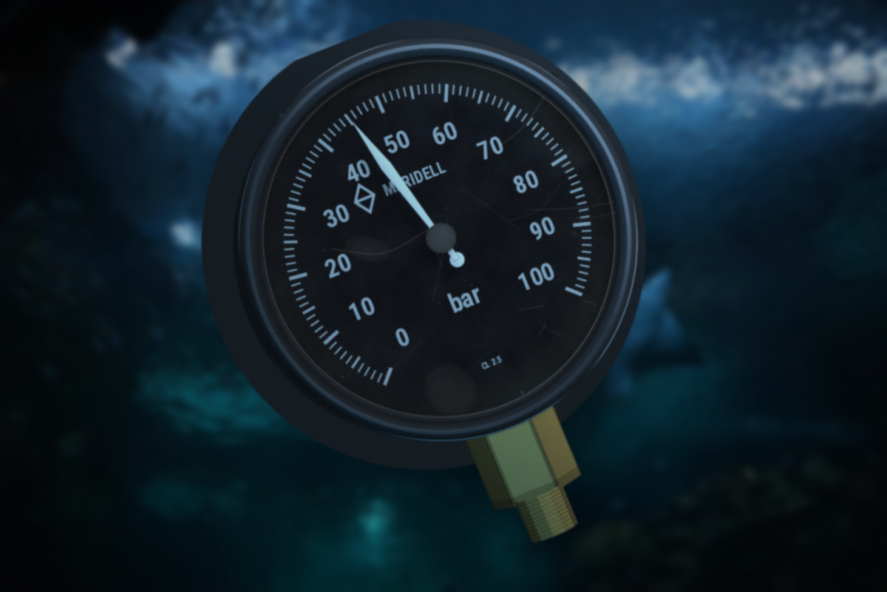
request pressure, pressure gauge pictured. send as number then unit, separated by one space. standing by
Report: 45 bar
